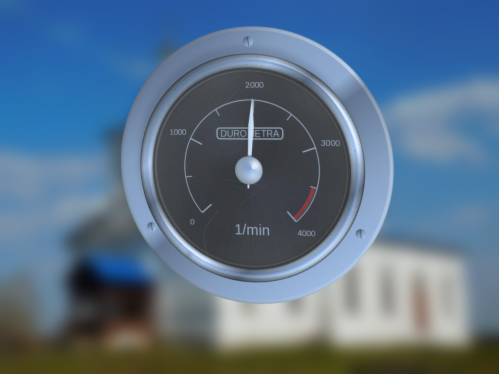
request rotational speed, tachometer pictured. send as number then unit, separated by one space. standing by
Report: 2000 rpm
